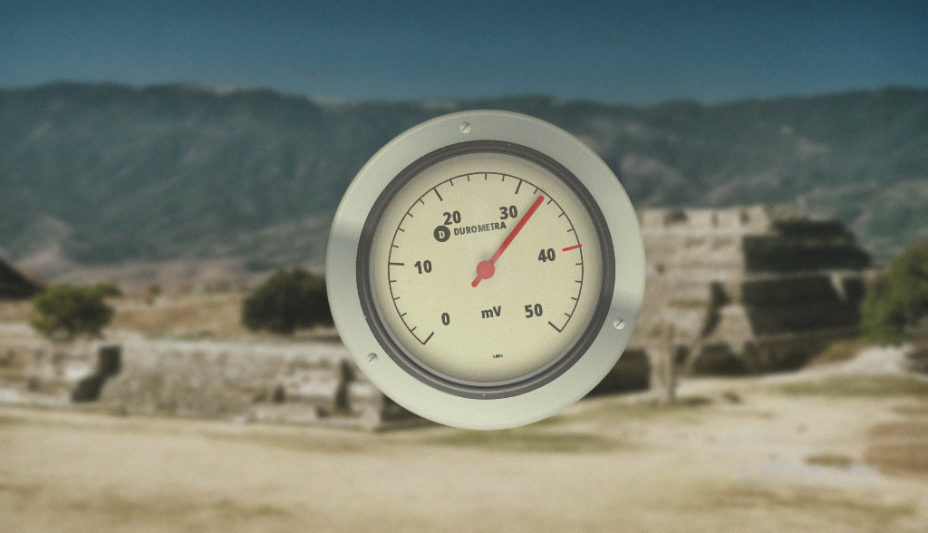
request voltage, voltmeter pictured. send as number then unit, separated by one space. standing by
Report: 33 mV
